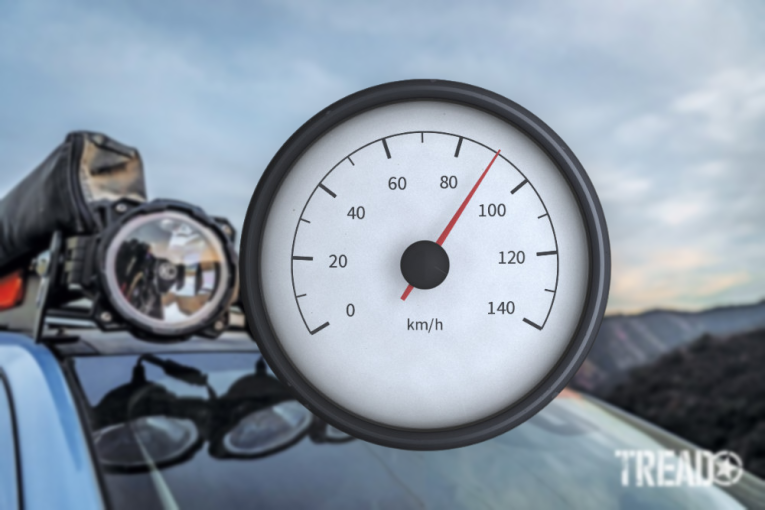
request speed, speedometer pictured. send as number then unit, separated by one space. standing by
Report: 90 km/h
